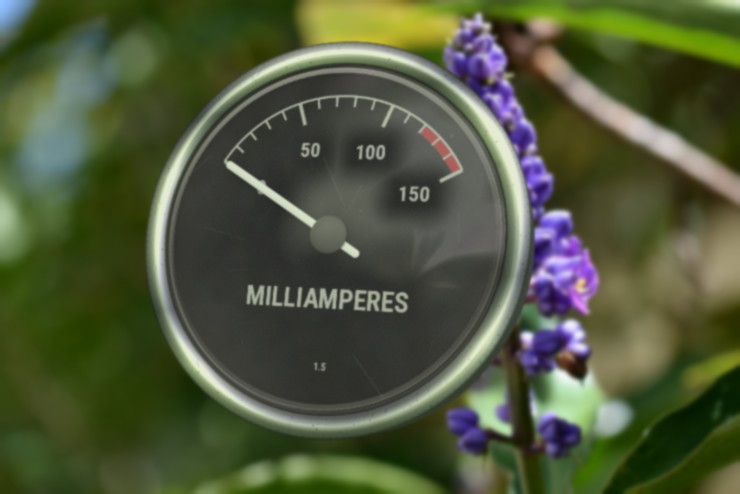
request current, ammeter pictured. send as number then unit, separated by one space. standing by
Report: 0 mA
